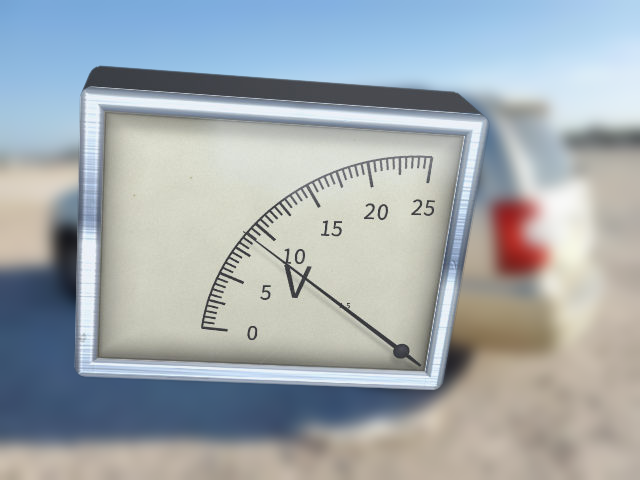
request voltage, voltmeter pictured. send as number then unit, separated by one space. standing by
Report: 9 V
